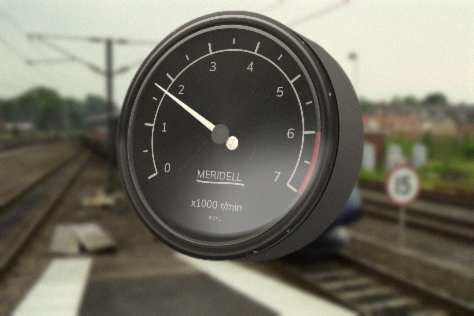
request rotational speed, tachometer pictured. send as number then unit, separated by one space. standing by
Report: 1750 rpm
